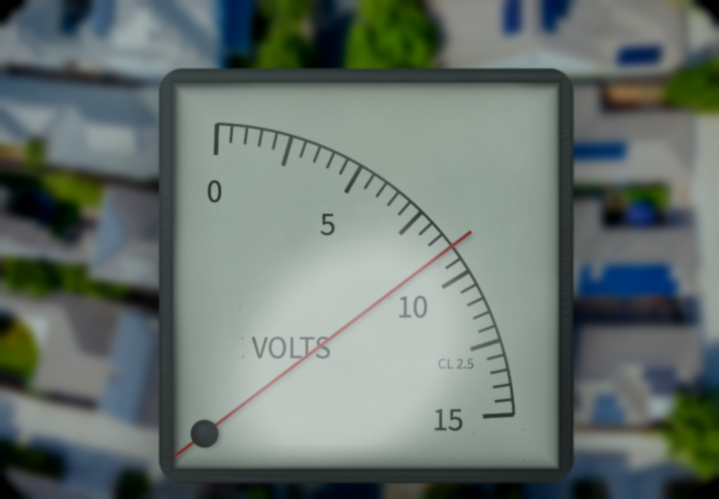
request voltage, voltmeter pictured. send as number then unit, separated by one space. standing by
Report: 9 V
